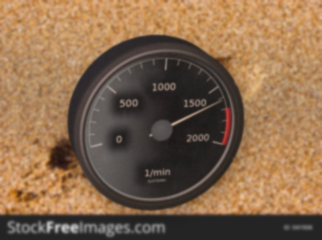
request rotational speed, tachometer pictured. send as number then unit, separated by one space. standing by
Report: 1600 rpm
